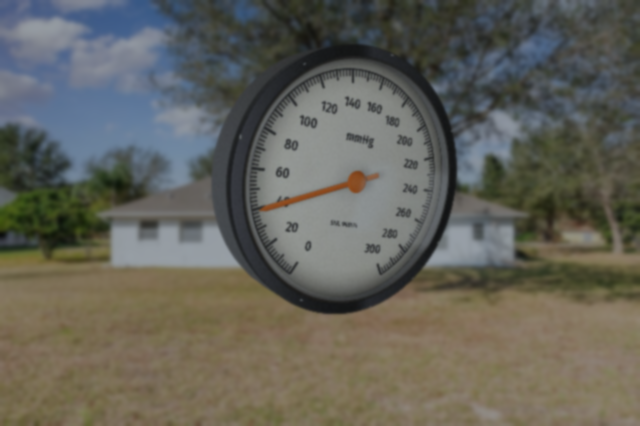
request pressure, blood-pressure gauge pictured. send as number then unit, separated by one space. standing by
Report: 40 mmHg
